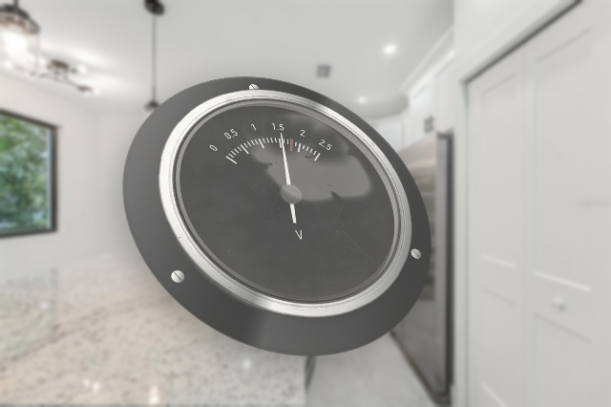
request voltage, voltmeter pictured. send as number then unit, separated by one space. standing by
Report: 1.5 V
